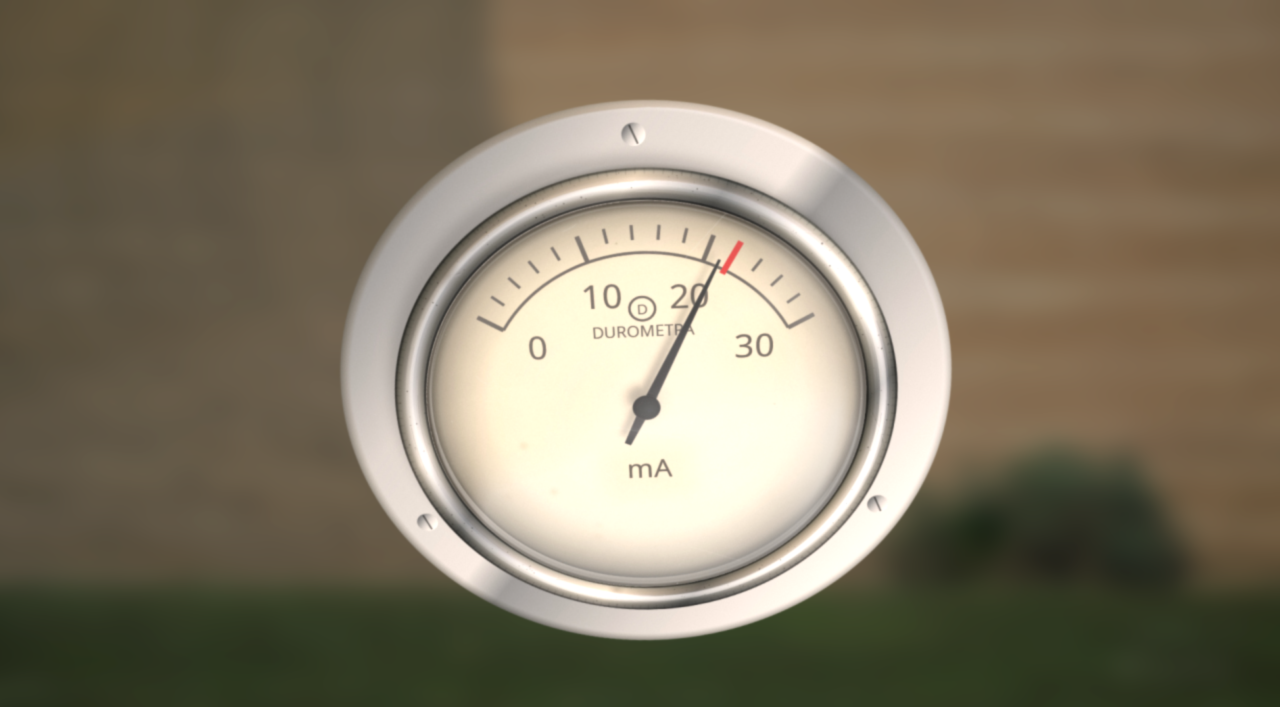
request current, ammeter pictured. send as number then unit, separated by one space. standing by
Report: 21 mA
